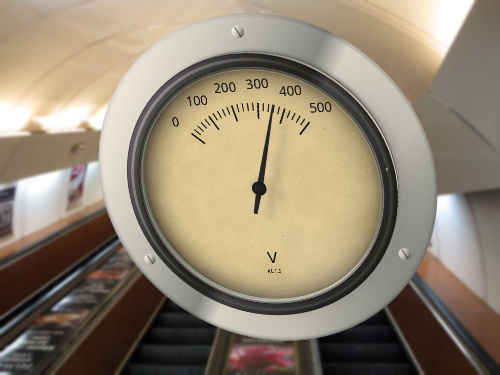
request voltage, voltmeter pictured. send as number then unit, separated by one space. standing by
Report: 360 V
